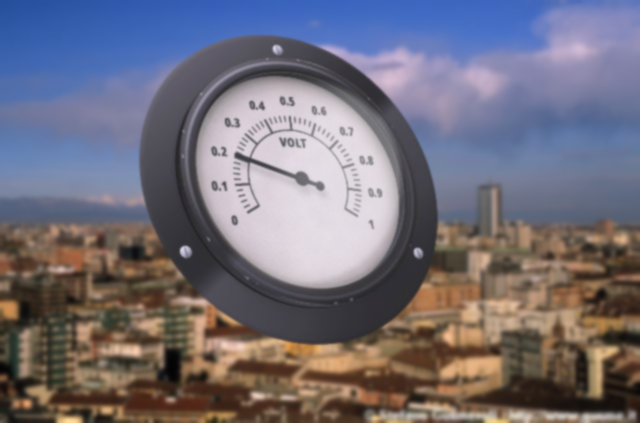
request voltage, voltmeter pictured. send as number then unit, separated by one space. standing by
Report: 0.2 V
